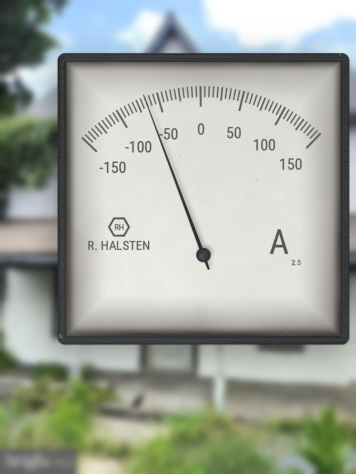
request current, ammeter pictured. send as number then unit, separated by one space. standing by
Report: -65 A
